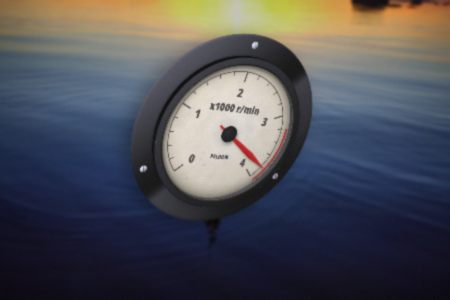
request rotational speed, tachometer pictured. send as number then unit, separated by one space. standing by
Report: 3800 rpm
